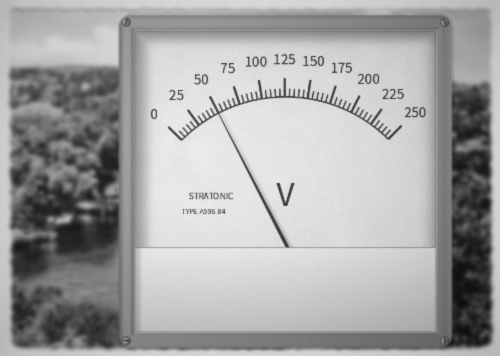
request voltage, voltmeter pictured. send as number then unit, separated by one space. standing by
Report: 50 V
